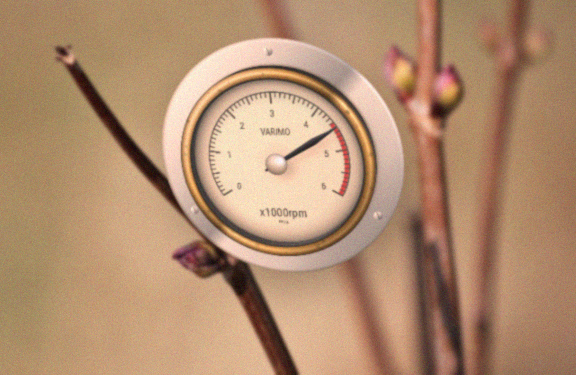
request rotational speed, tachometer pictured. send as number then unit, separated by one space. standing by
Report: 4500 rpm
